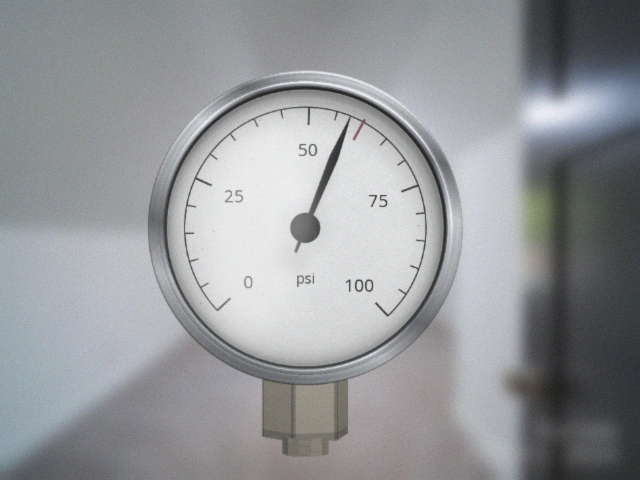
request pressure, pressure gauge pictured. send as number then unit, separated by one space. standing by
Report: 57.5 psi
